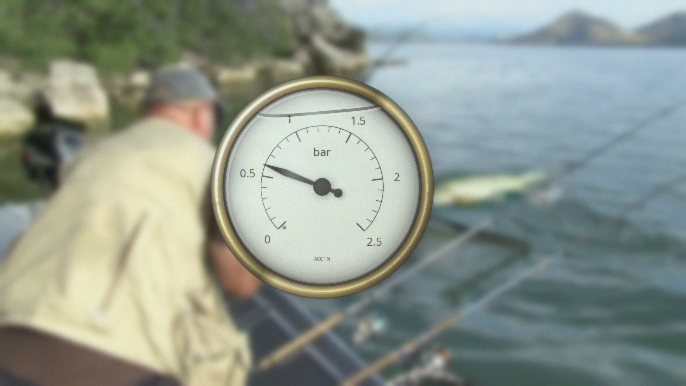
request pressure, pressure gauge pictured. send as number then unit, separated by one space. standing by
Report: 0.6 bar
